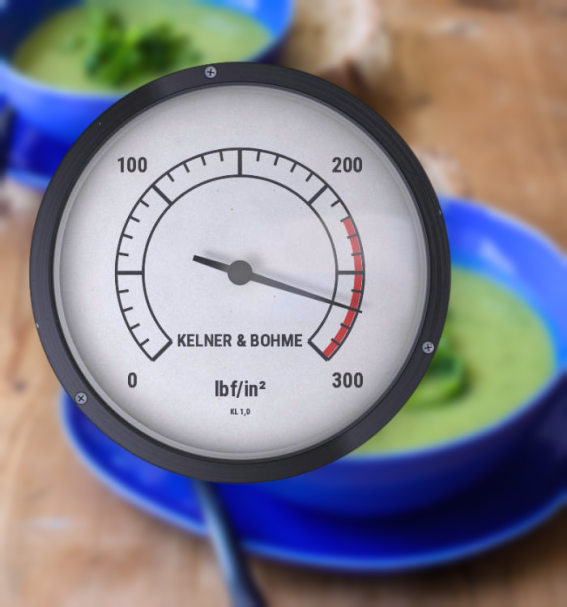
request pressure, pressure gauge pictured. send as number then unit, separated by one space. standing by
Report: 270 psi
